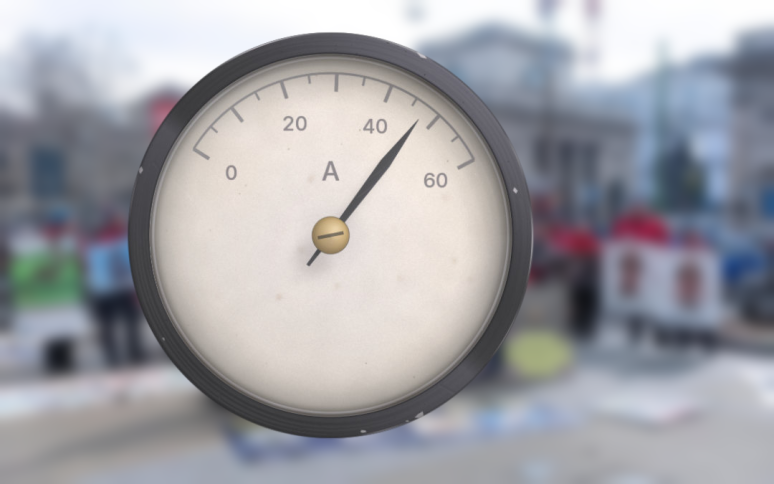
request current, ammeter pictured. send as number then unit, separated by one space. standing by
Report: 47.5 A
